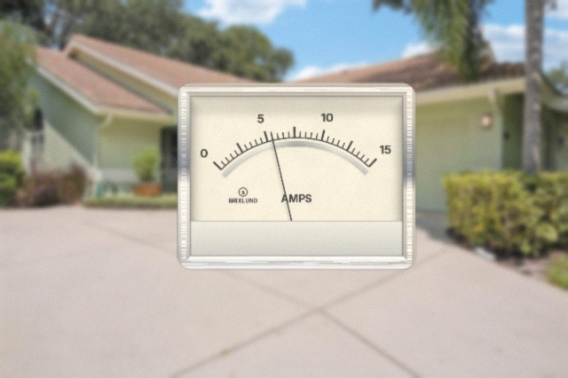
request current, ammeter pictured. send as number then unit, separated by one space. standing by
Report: 5.5 A
